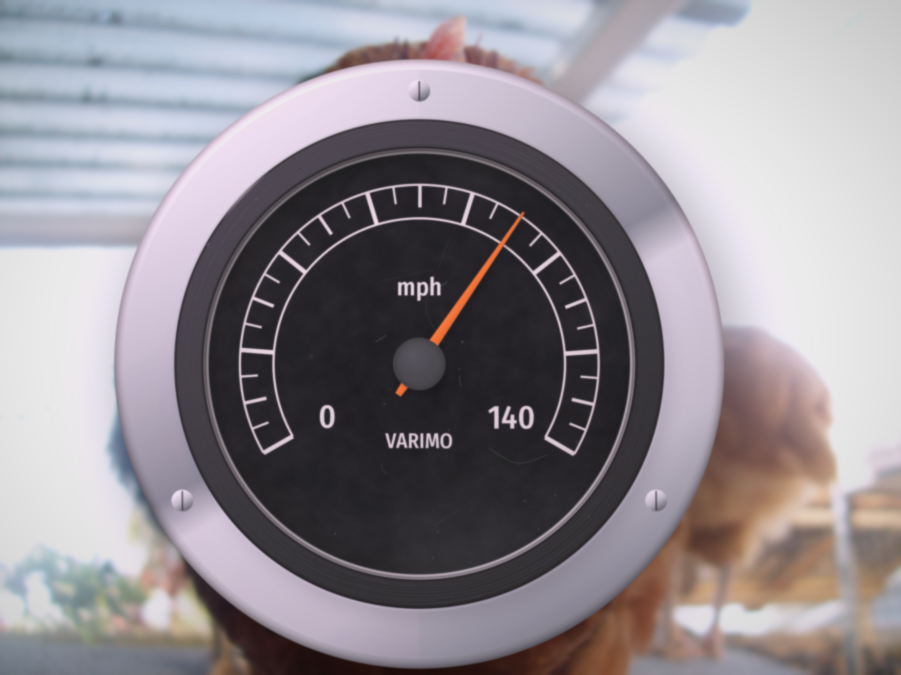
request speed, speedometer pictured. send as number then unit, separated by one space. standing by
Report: 90 mph
